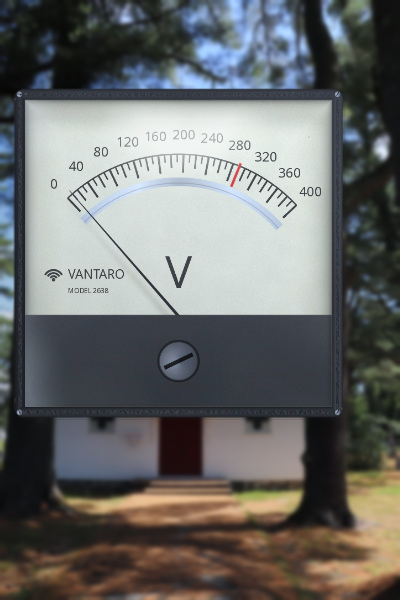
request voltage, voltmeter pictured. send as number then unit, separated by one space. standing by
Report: 10 V
